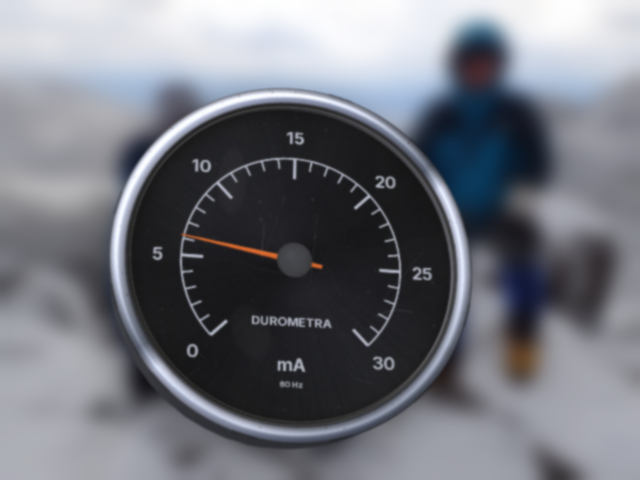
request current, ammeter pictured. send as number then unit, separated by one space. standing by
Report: 6 mA
